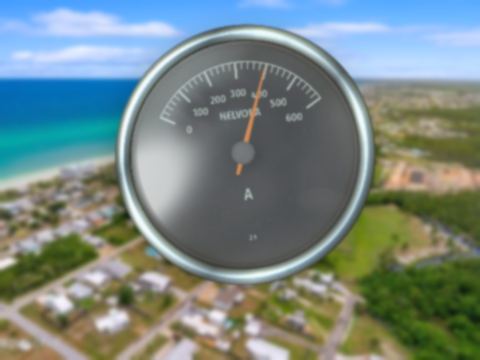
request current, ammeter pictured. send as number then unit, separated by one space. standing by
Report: 400 A
